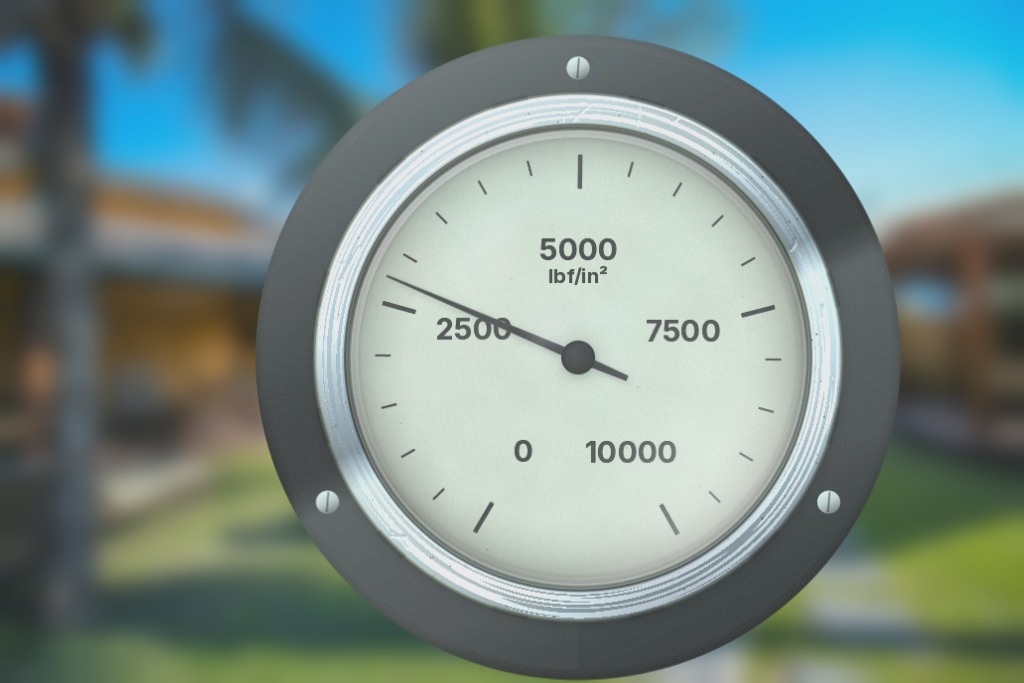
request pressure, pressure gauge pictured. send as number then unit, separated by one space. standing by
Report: 2750 psi
